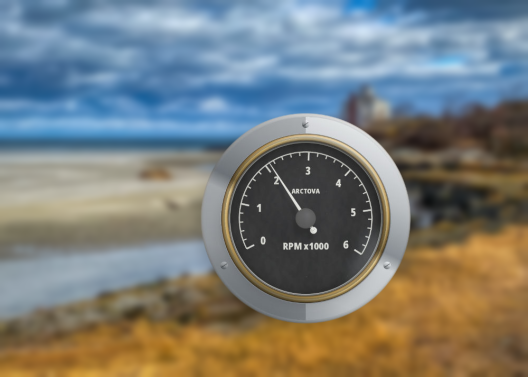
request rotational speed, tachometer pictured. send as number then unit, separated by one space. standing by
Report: 2100 rpm
